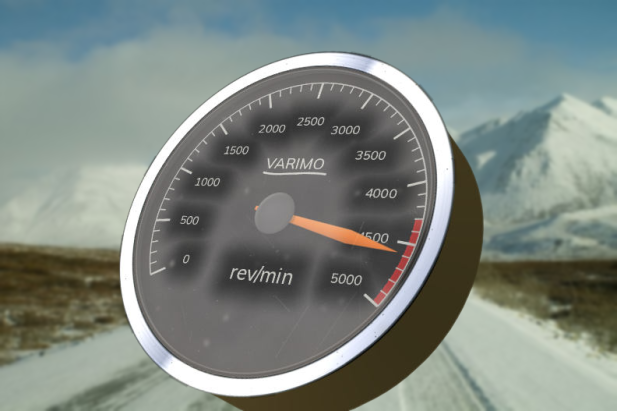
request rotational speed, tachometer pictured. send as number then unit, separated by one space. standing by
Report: 4600 rpm
